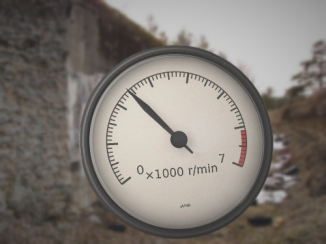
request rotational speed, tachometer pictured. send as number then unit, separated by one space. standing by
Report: 2400 rpm
